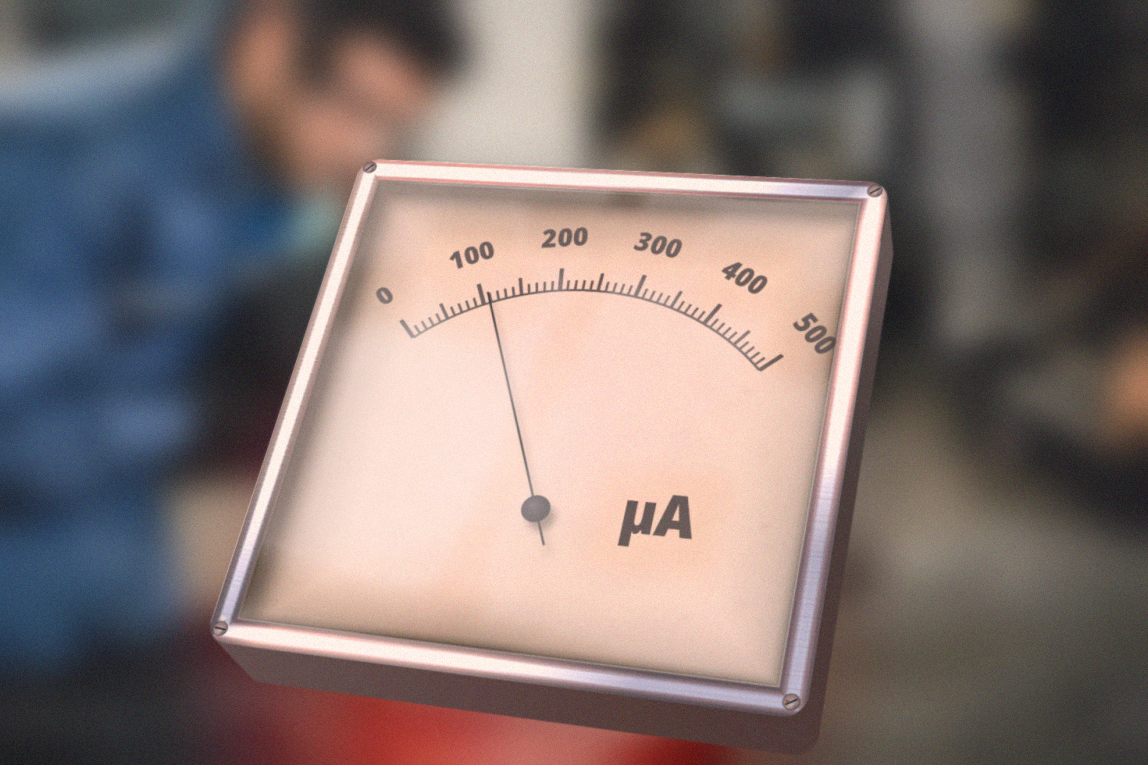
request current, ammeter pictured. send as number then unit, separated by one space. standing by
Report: 110 µA
